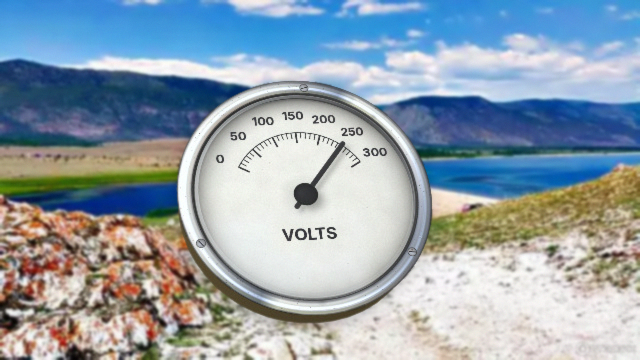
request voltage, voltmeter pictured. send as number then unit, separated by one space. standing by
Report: 250 V
